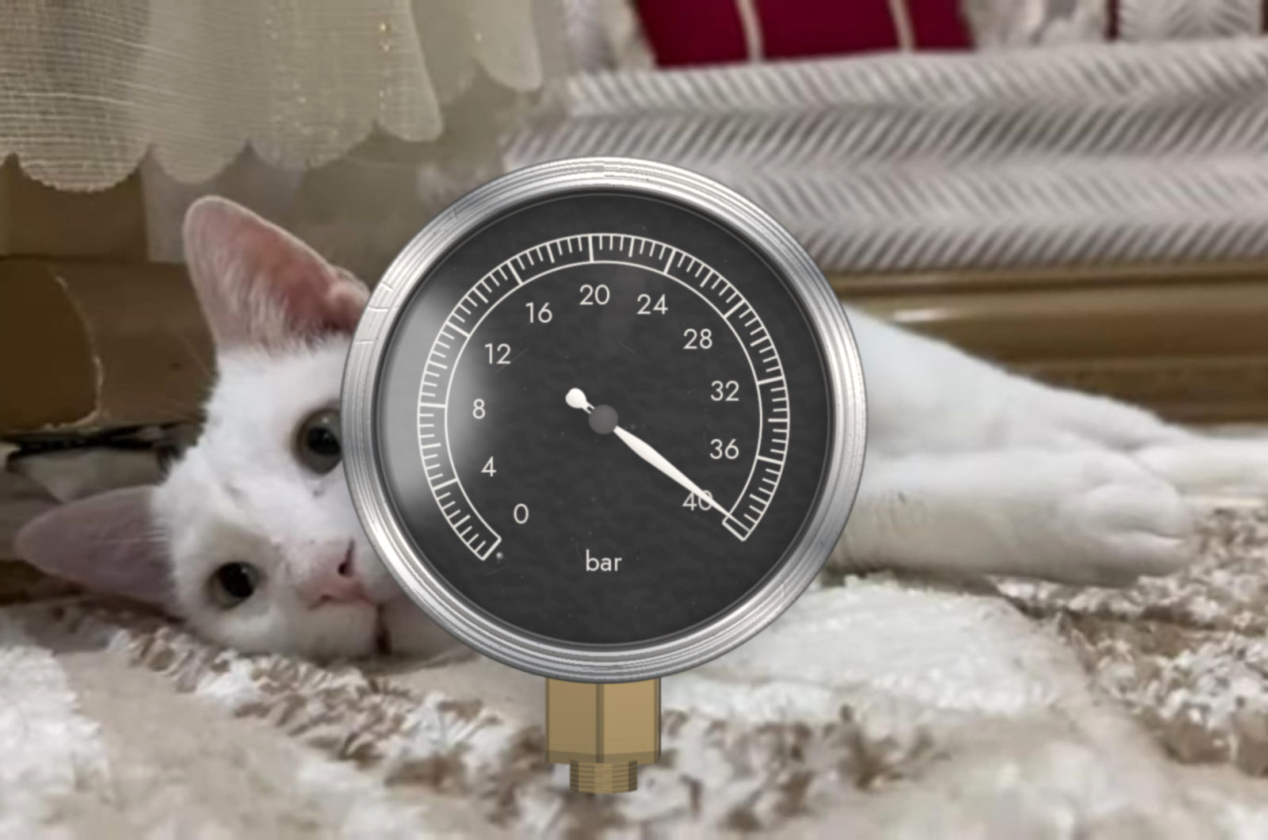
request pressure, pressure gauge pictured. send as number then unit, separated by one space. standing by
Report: 39.5 bar
